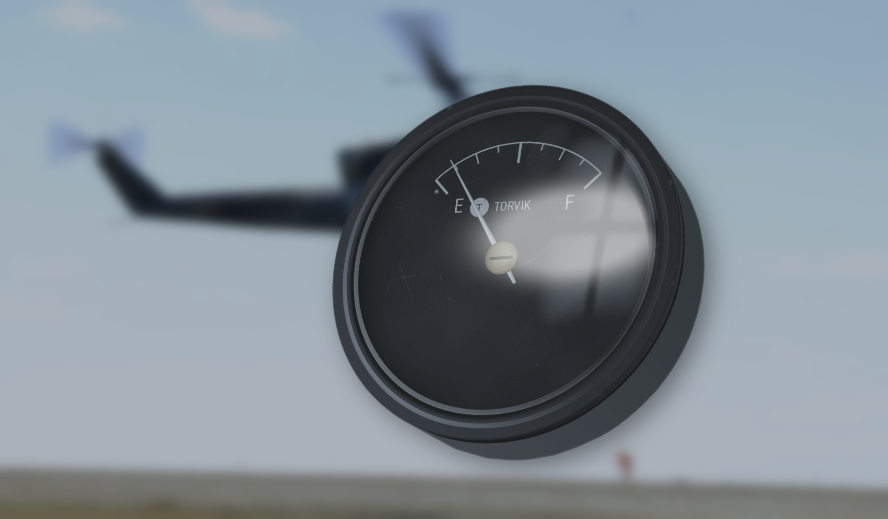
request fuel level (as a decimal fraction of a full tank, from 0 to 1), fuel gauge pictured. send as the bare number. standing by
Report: 0.125
